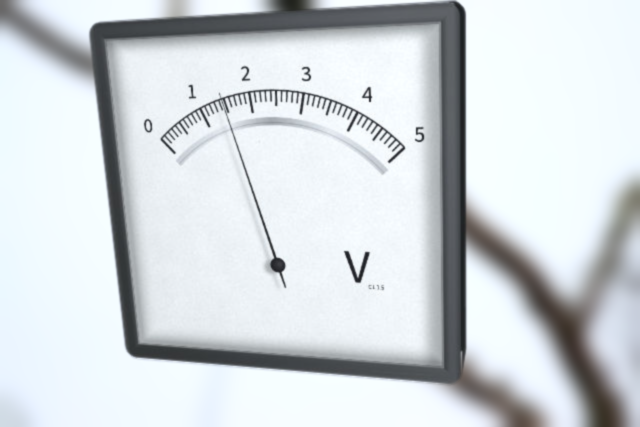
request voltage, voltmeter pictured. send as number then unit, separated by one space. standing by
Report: 1.5 V
